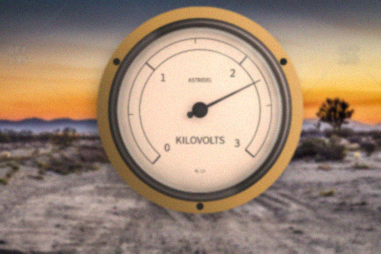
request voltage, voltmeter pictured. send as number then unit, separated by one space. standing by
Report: 2.25 kV
